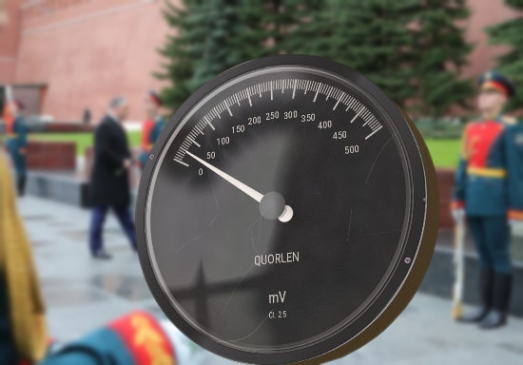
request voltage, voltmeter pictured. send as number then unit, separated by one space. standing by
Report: 25 mV
